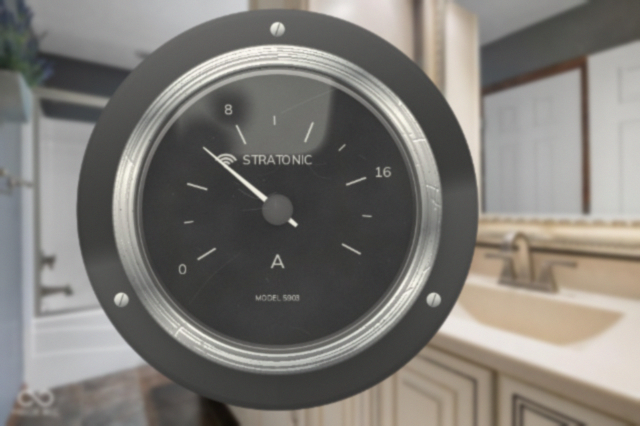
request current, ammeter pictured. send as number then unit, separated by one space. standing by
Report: 6 A
